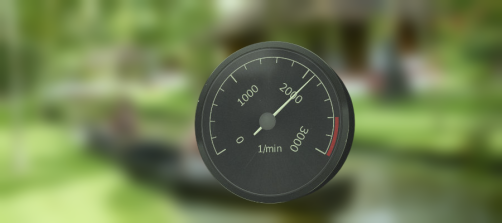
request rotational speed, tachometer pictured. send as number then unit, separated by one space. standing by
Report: 2100 rpm
